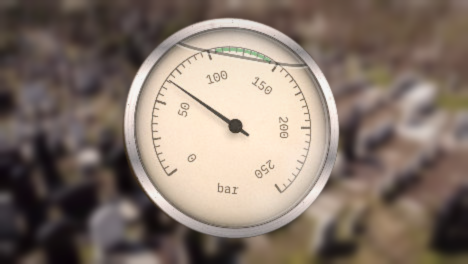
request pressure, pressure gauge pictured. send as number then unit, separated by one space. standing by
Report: 65 bar
